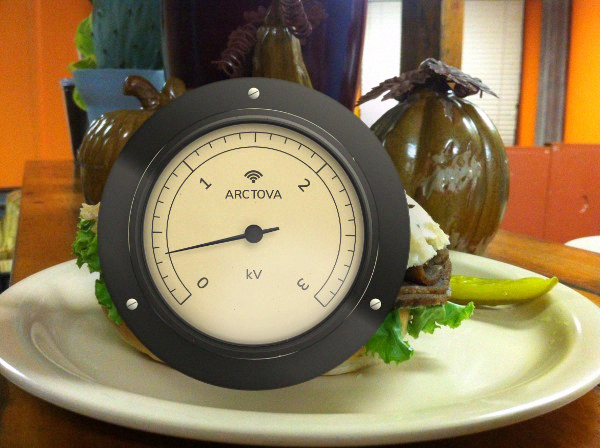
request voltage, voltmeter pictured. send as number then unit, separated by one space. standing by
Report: 0.35 kV
